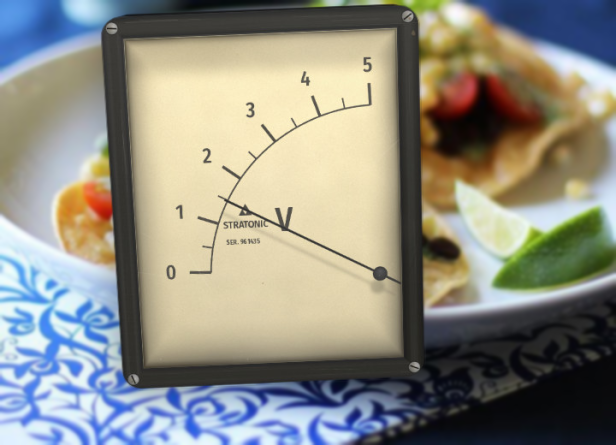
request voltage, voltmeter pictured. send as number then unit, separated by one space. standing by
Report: 1.5 V
